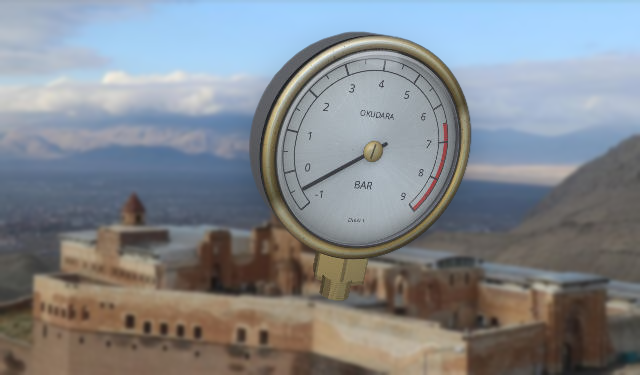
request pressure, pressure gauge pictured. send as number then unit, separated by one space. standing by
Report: -0.5 bar
